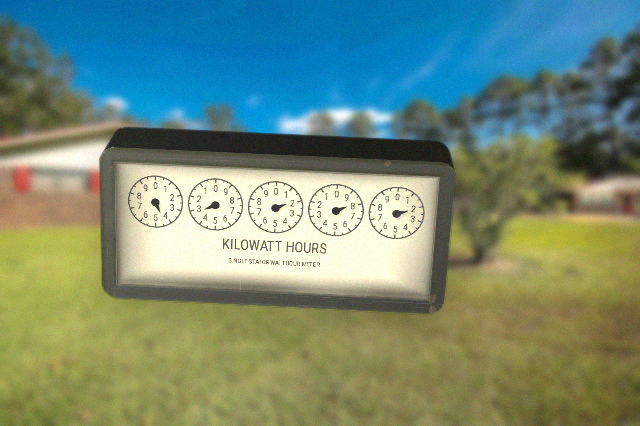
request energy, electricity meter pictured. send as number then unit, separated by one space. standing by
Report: 43182 kWh
